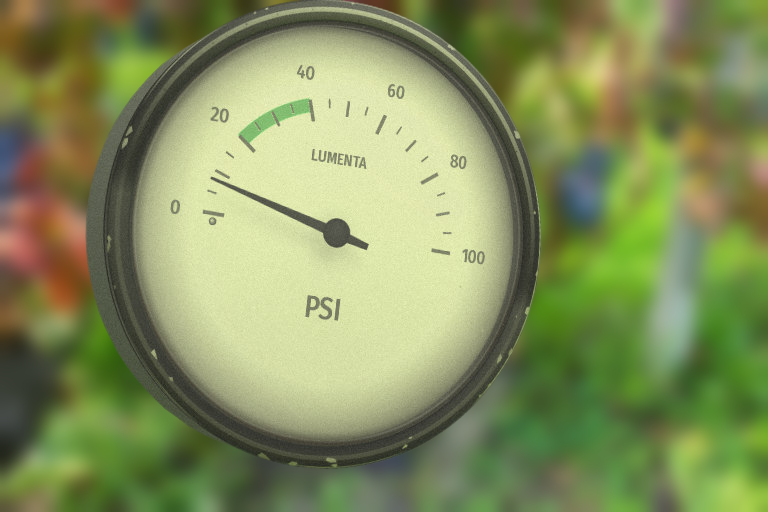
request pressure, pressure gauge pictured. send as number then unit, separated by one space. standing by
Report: 7.5 psi
